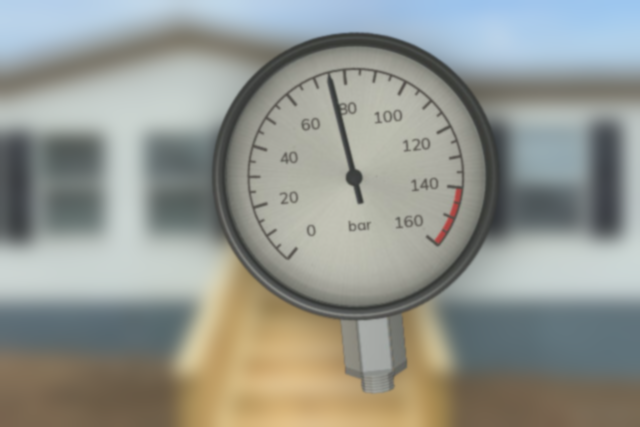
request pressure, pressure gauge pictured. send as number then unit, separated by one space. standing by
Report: 75 bar
